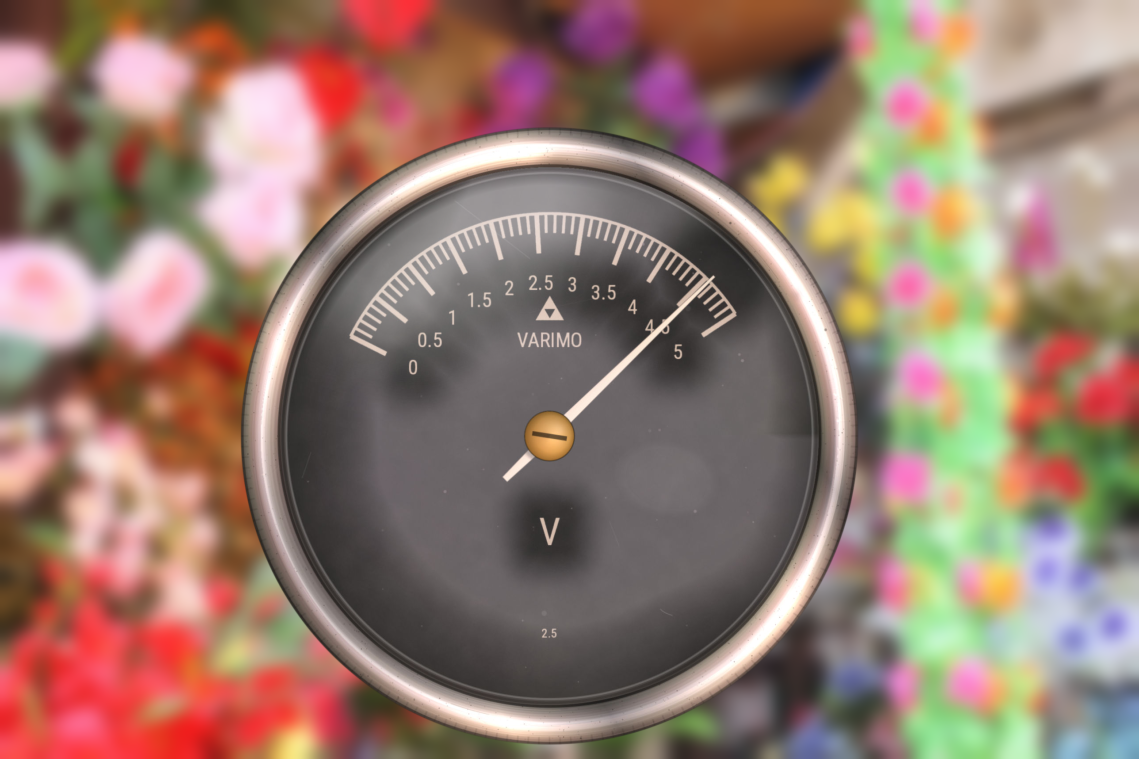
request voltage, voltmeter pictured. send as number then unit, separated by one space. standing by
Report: 4.55 V
